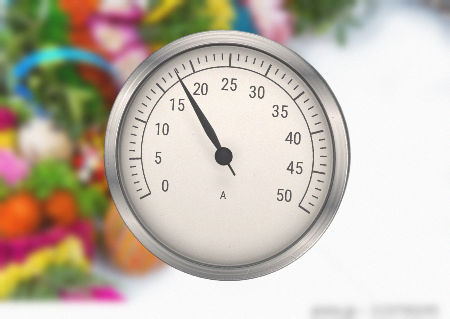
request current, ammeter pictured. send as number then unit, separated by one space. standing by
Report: 18 A
